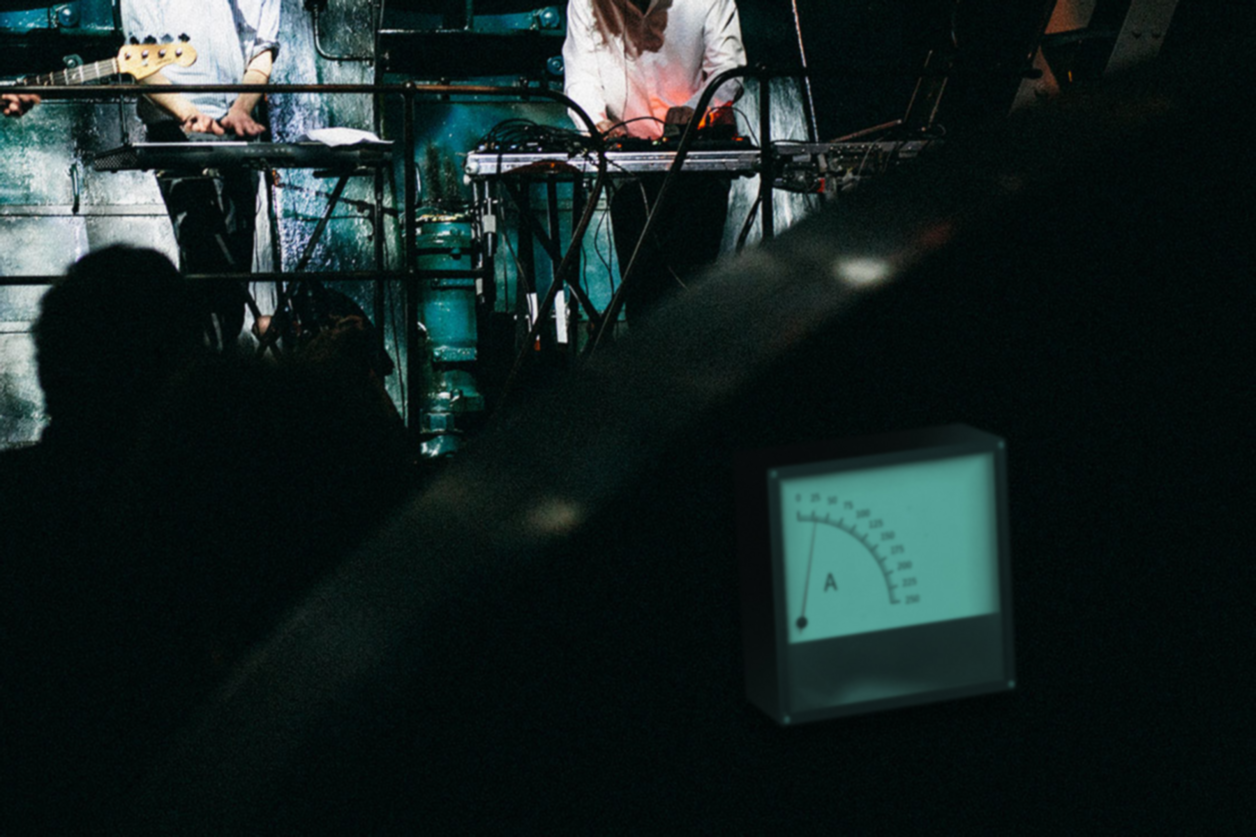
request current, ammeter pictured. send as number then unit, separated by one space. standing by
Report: 25 A
